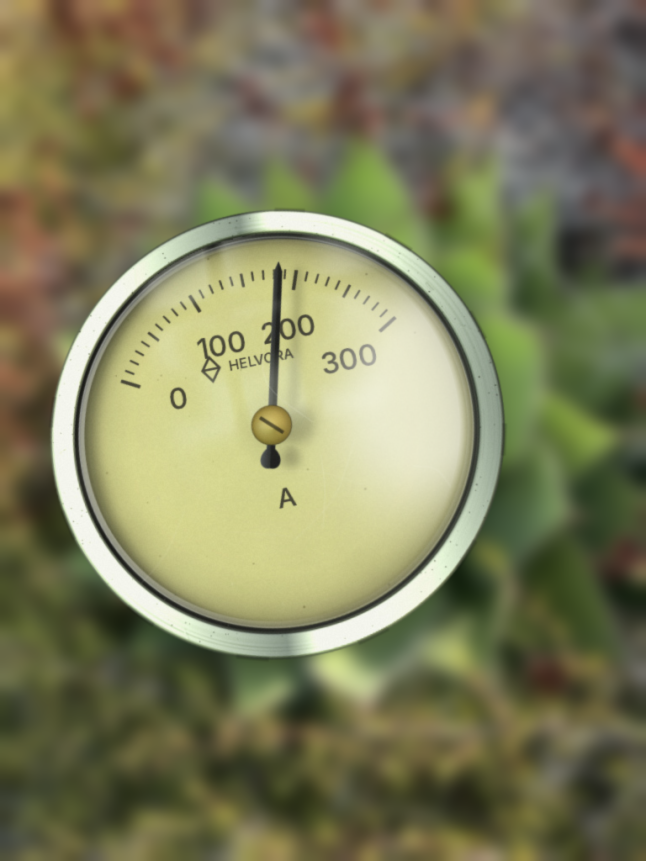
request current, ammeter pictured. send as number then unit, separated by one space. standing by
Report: 185 A
